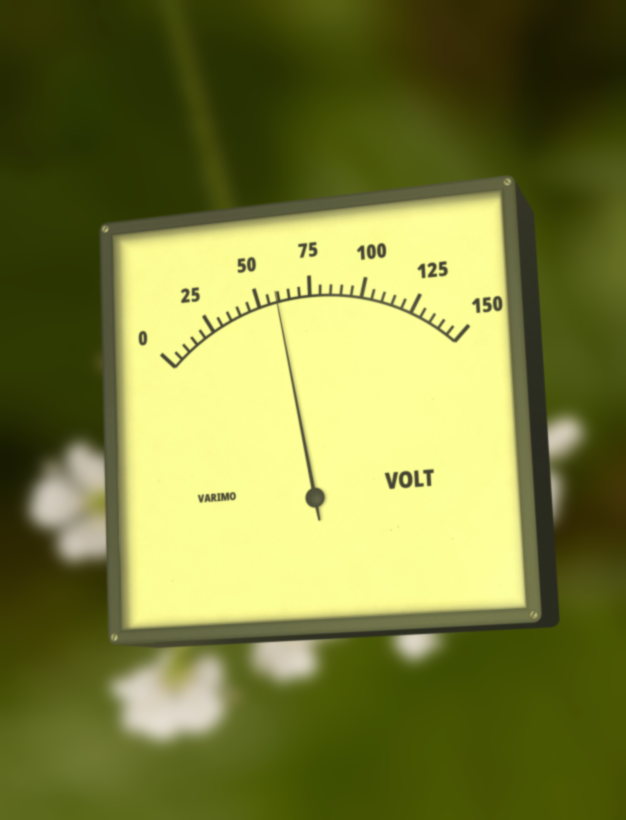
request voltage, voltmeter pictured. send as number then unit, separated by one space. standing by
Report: 60 V
